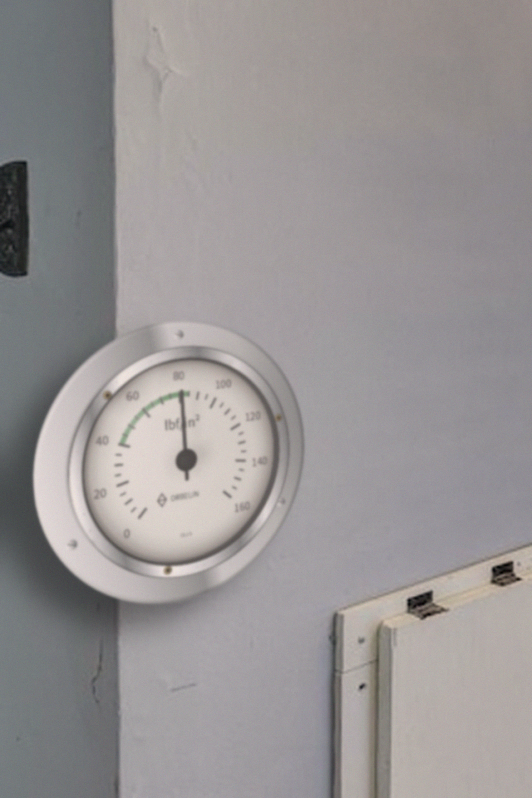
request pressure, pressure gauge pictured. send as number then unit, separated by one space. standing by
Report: 80 psi
